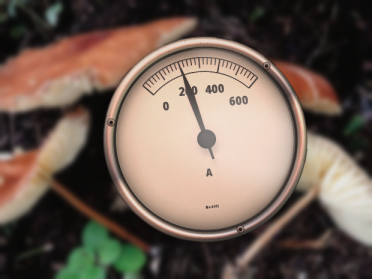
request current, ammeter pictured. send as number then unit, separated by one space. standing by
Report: 200 A
